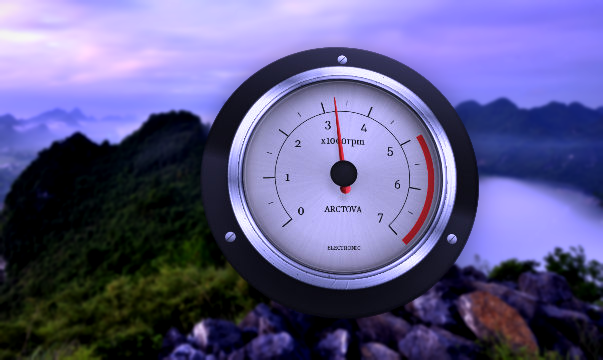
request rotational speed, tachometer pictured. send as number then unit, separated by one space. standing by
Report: 3250 rpm
